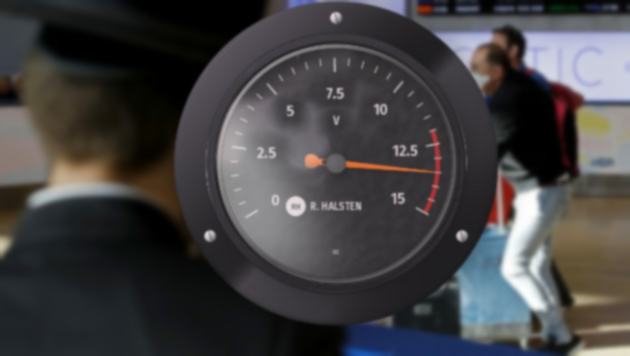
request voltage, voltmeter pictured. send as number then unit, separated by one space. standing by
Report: 13.5 V
